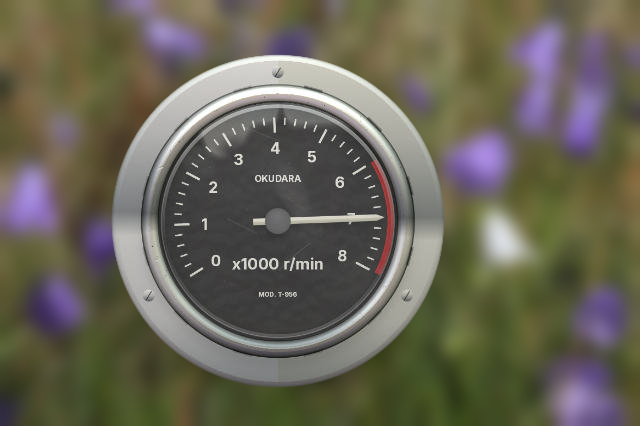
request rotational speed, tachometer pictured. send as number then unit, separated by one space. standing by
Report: 7000 rpm
